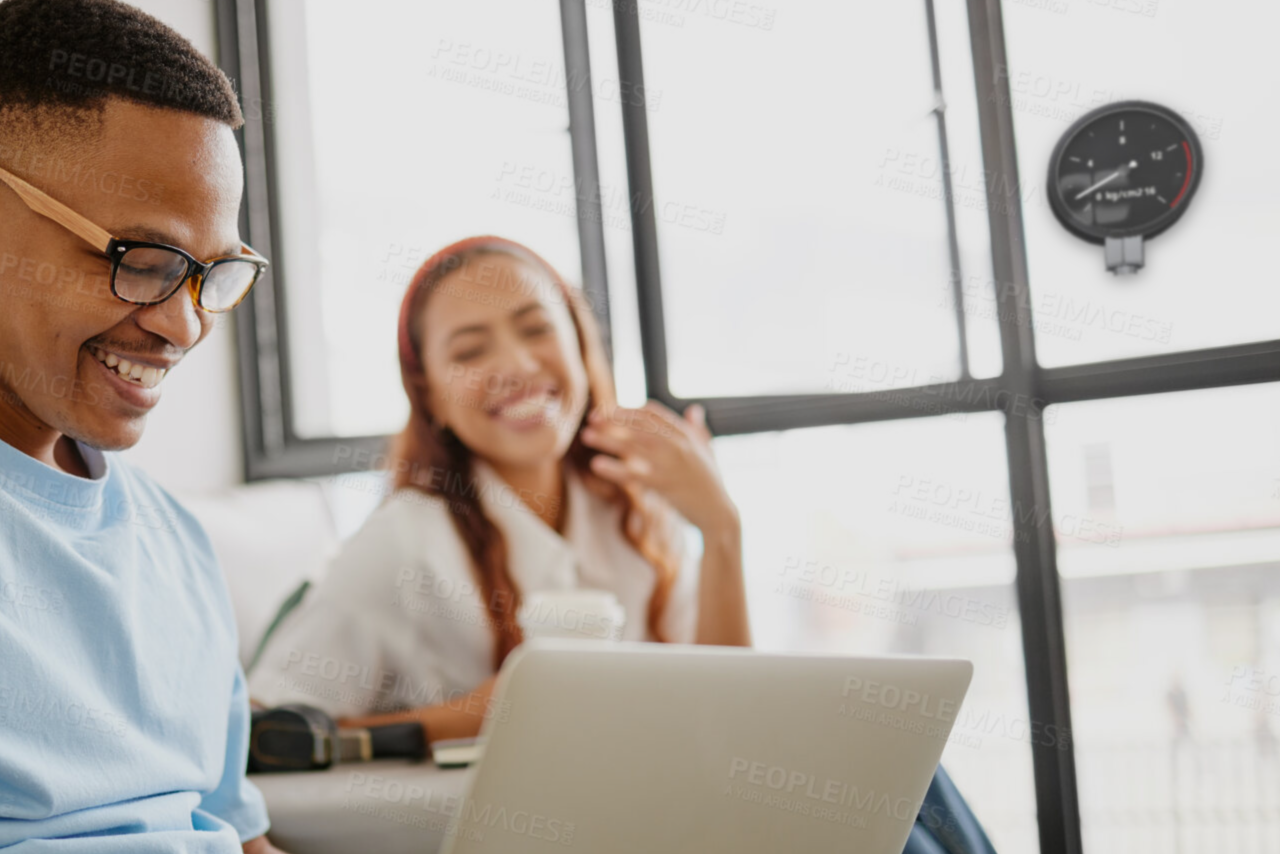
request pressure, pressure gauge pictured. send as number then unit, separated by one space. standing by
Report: 1 kg/cm²
